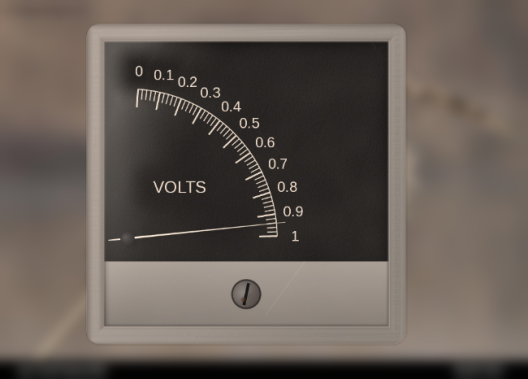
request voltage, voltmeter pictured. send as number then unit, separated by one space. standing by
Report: 0.94 V
